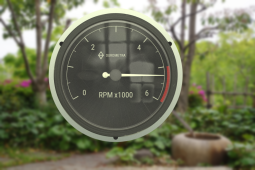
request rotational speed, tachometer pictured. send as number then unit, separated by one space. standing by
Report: 5250 rpm
